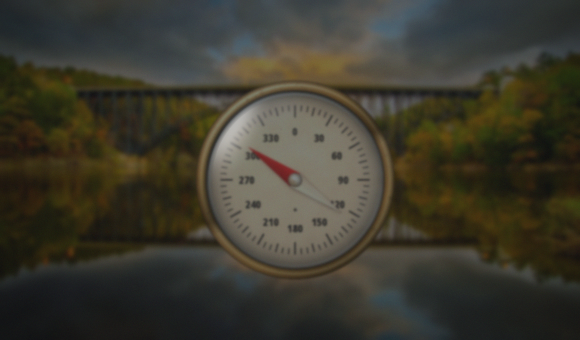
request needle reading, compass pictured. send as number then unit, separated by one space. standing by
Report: 305 °
